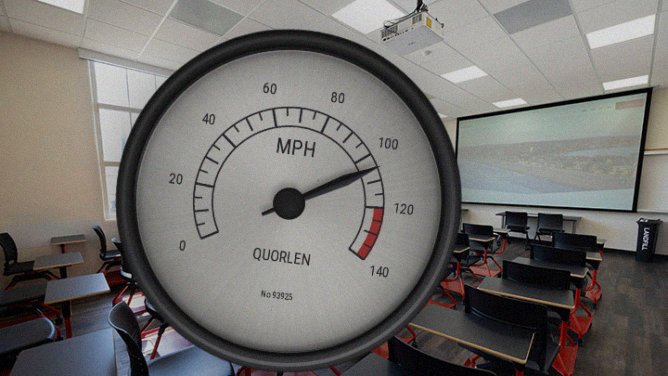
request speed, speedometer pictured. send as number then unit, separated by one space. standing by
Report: 105 mph
